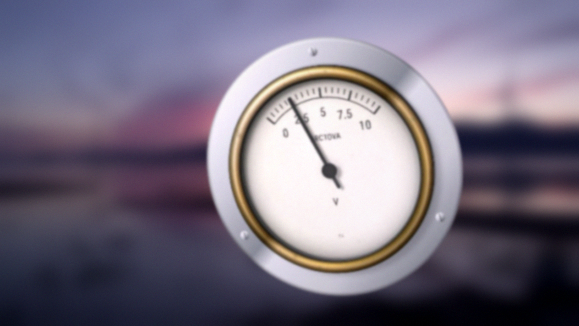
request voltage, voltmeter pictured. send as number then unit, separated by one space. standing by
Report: 2.5 V
